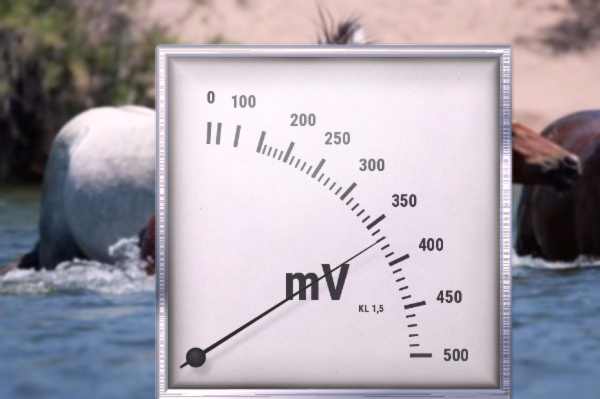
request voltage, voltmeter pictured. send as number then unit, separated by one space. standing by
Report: 370 mV
